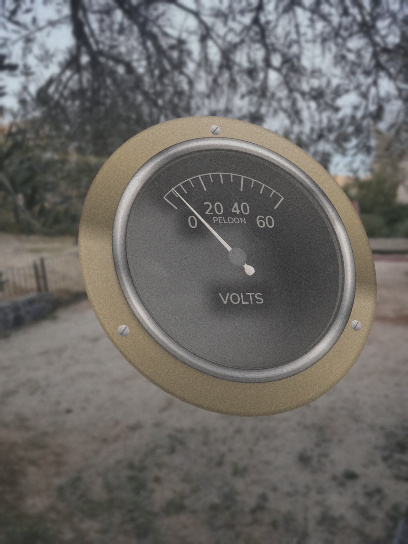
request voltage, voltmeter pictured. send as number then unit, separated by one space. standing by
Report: 5 V
